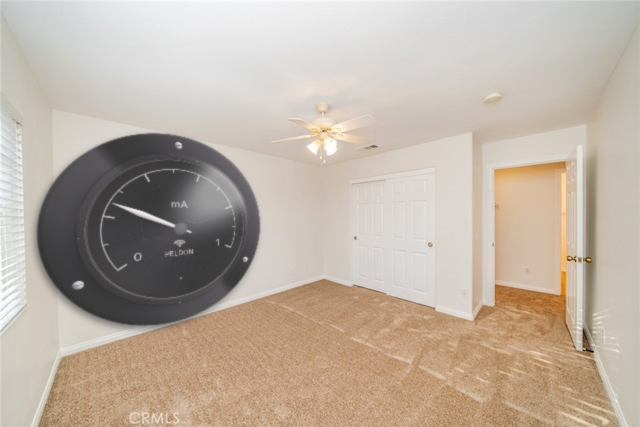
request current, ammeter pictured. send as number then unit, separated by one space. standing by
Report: 0.25 mA
